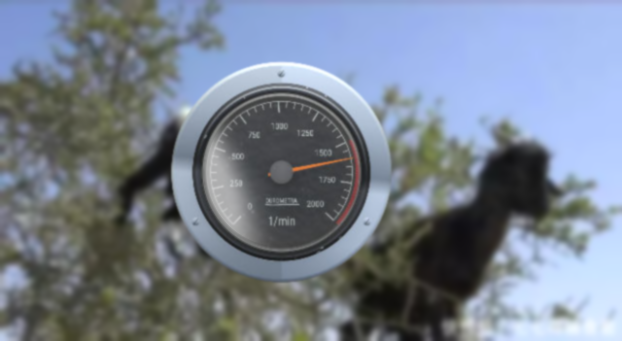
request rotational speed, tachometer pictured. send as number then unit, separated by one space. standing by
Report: 1600 rpm
